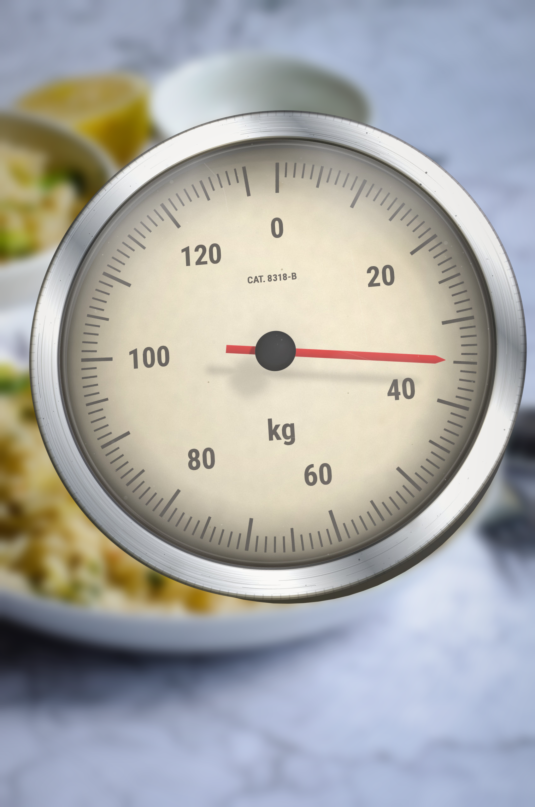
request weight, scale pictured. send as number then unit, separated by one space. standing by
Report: 35 kg
